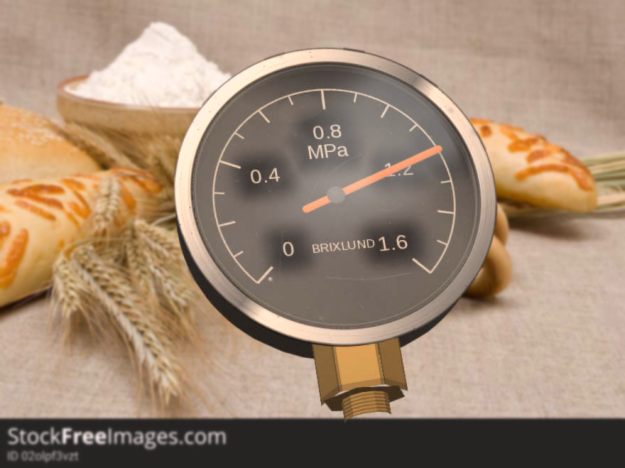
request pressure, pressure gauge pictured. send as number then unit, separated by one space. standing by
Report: 1.2 MPa
